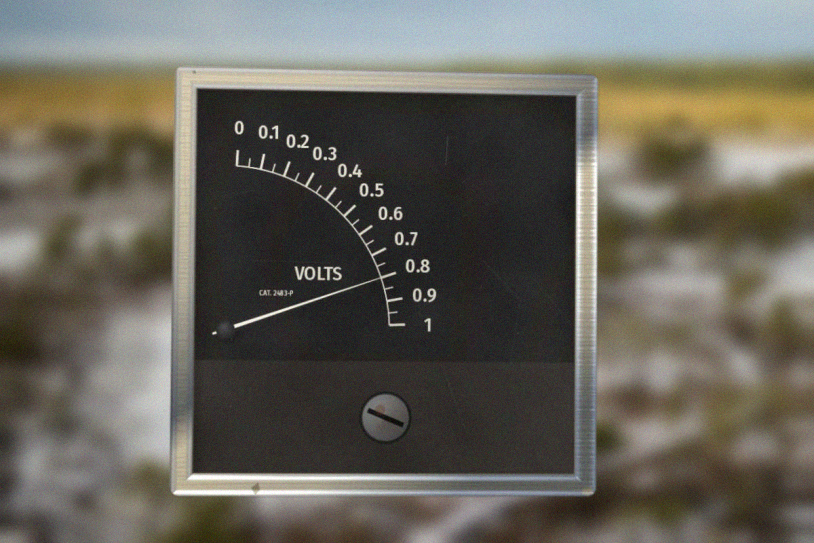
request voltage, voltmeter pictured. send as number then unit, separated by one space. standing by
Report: 0.8 V
